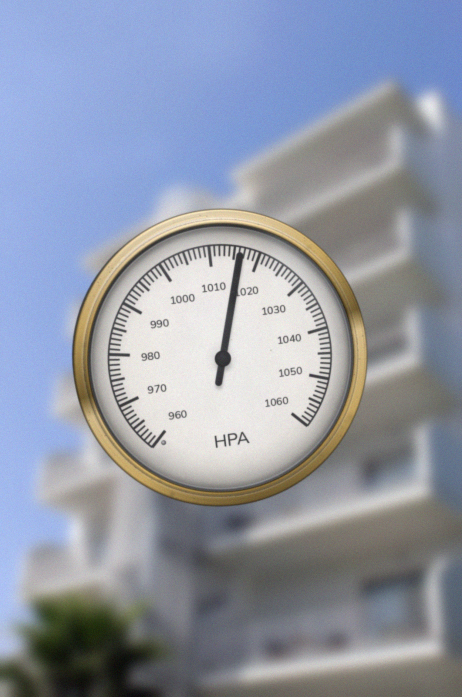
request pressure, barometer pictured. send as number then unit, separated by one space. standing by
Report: 1016 hPa
